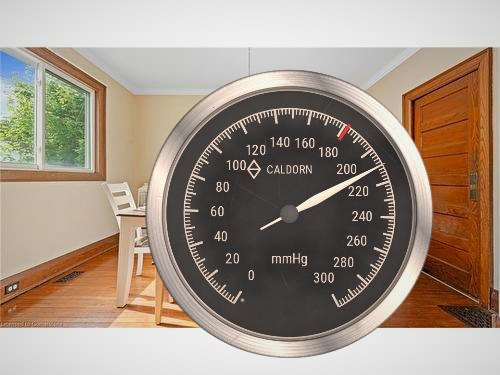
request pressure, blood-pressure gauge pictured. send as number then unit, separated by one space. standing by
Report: 210 mmHg
